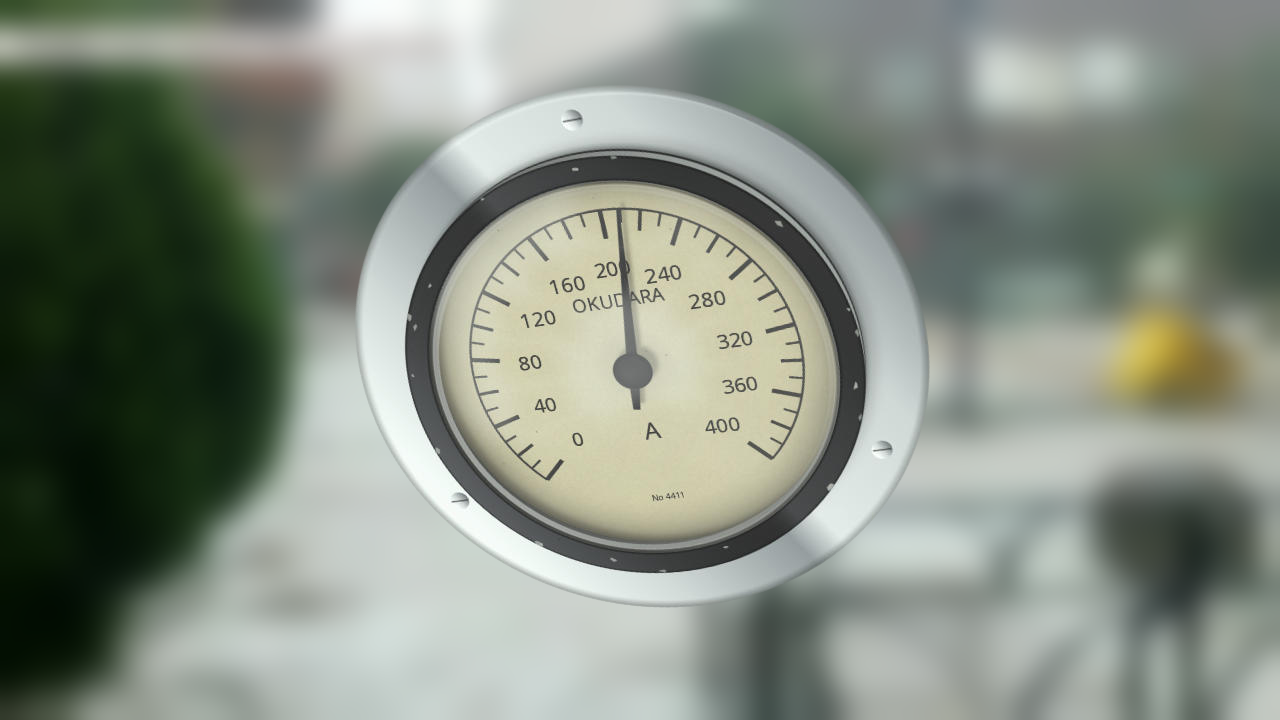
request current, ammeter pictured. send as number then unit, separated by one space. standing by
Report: 210 A
